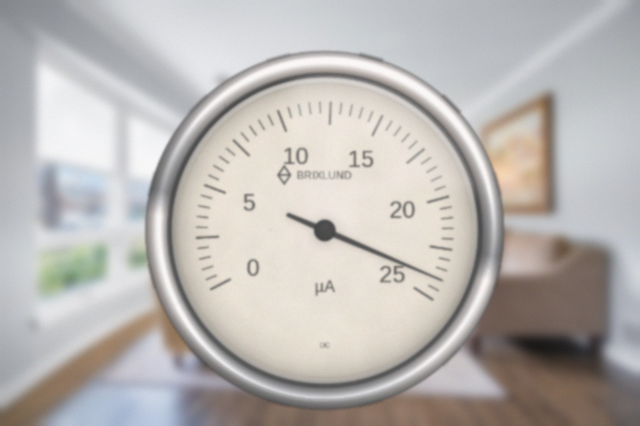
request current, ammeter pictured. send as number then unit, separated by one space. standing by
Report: 24 µA
